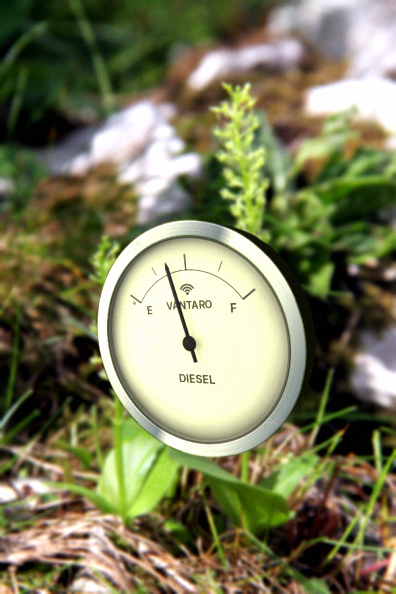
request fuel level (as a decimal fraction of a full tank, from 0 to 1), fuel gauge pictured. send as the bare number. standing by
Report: 0.375
